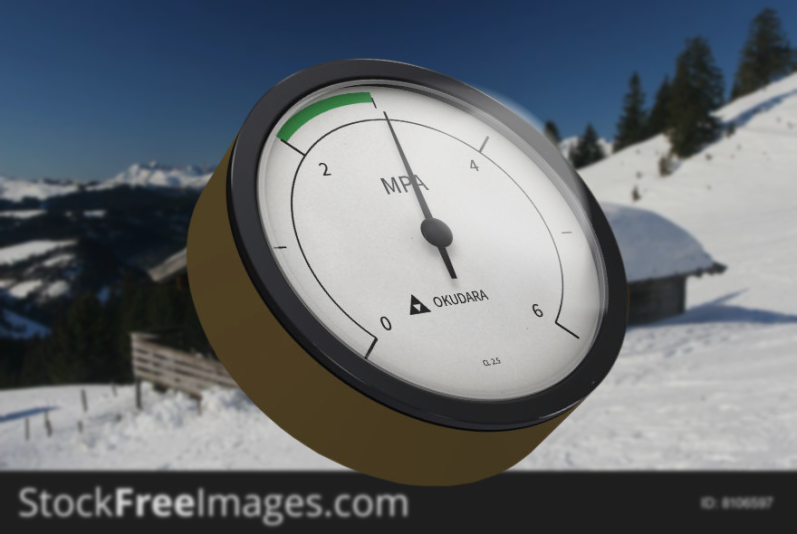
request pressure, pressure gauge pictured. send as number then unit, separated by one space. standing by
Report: 3 MPa
